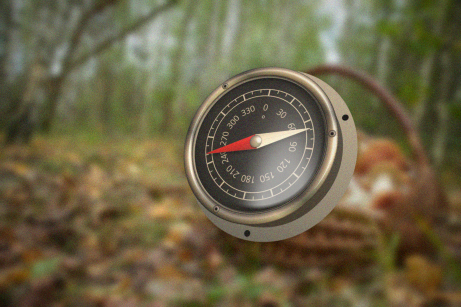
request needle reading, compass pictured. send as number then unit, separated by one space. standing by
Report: 250 °
